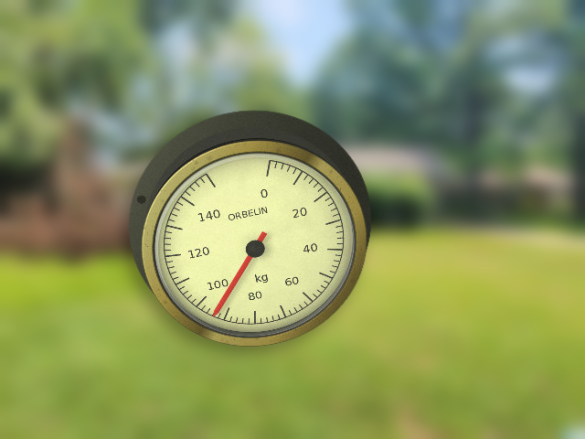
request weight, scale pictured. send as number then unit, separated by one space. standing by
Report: 94 kg
